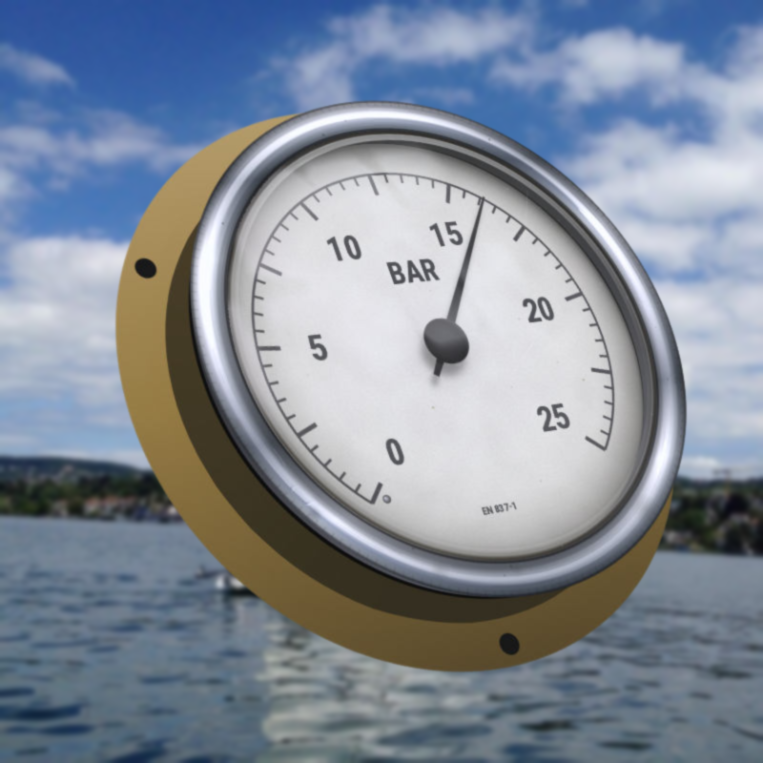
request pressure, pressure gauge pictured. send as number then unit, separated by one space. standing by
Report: 16 bar
